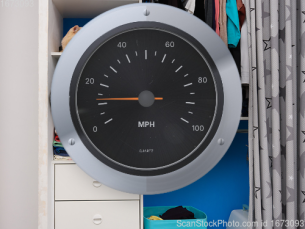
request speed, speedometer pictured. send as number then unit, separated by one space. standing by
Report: 12.5 mph
